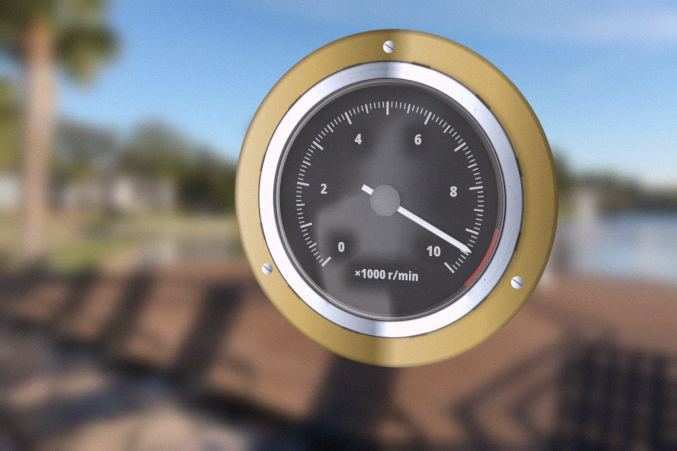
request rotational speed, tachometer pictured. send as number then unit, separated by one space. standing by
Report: 9400 rpm
